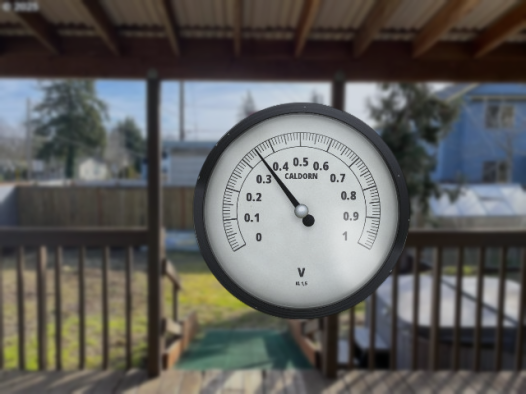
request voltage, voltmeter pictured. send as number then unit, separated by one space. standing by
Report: 0.35 V
